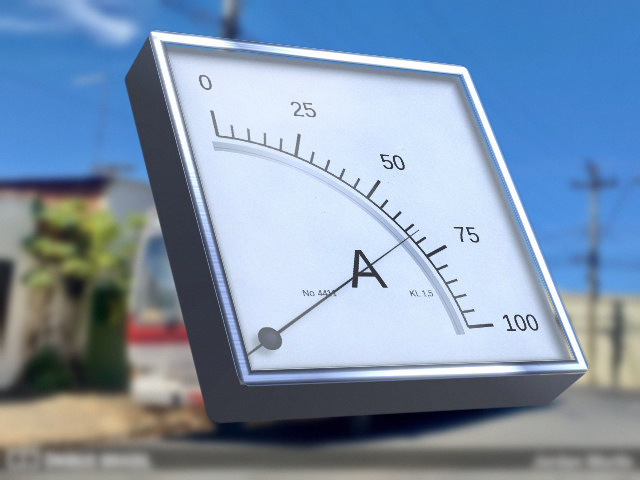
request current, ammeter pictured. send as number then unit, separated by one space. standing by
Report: 67.5 A
